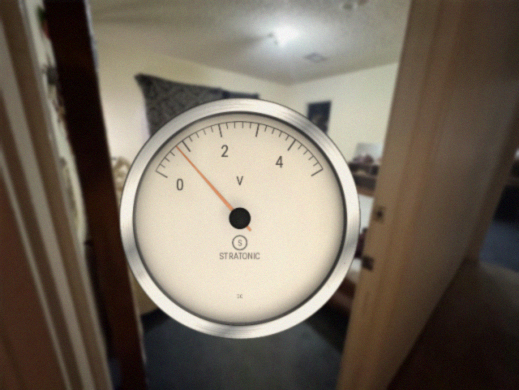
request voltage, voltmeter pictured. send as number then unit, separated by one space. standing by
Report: 0.8 V
